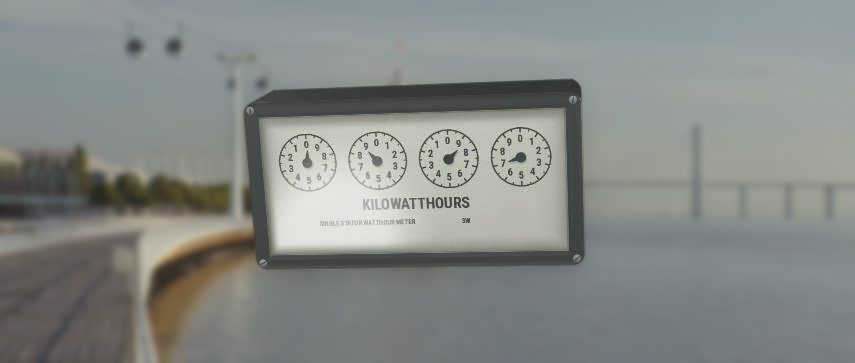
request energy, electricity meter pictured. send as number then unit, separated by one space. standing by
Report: 9887 kWh
